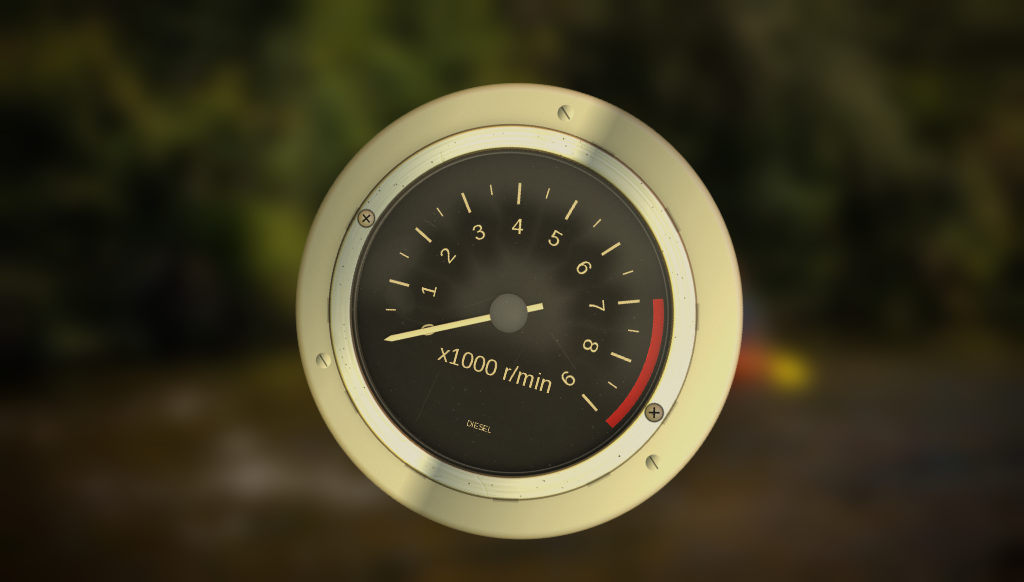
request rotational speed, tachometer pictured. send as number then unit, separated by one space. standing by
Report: 0 rpm
